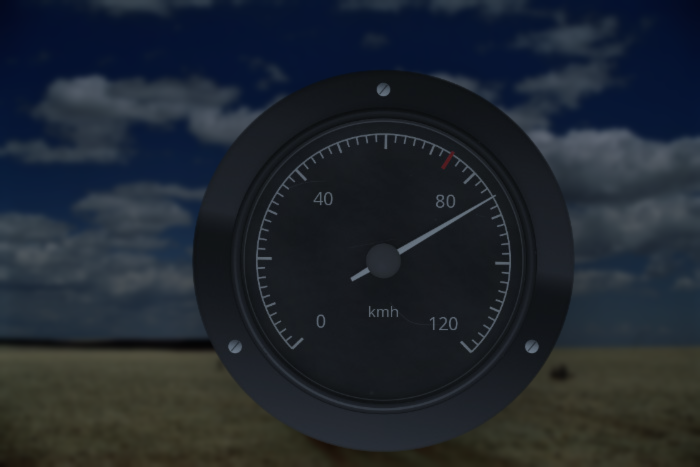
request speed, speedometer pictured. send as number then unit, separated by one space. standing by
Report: 86 km/h
